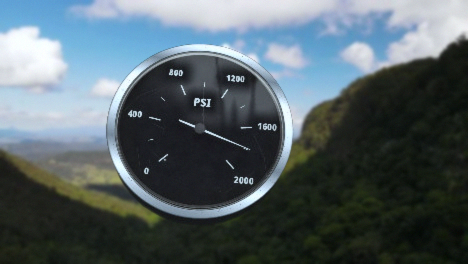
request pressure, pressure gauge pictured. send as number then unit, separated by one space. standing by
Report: 1800 psi
